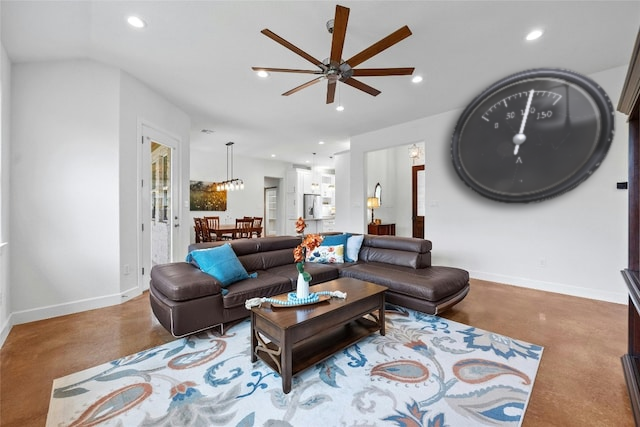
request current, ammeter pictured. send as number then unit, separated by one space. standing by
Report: 100 A
